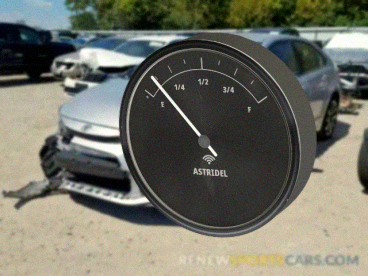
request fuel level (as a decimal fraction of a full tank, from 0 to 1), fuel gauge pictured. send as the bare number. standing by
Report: 0.125
